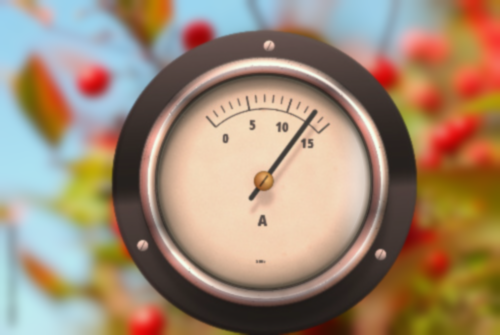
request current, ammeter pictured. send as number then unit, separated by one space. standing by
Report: 13 A
